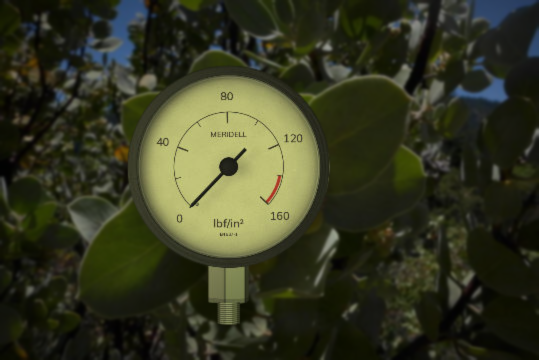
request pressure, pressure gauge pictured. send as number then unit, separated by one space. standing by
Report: 0 psi
